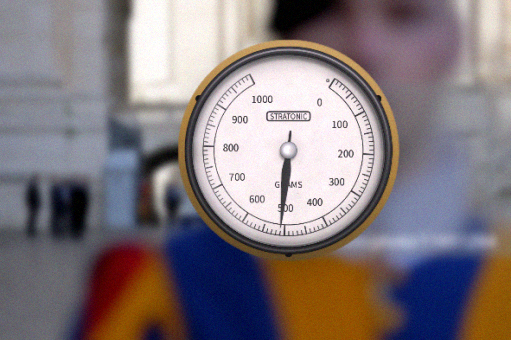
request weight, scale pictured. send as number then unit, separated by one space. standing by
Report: 510 g
